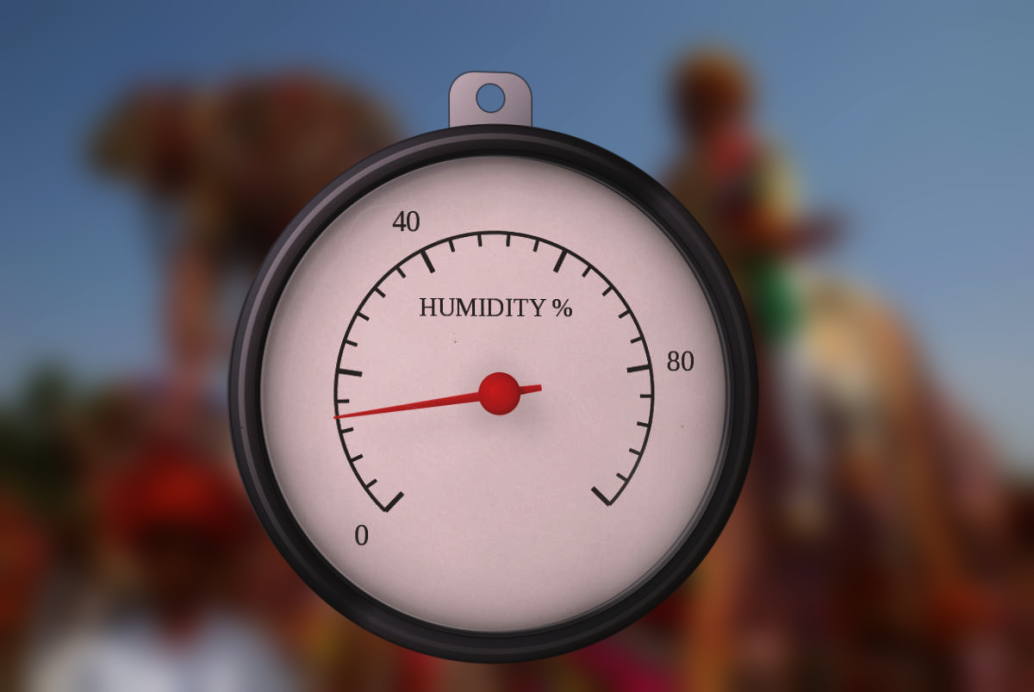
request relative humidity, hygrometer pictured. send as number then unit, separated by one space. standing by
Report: 14 %
